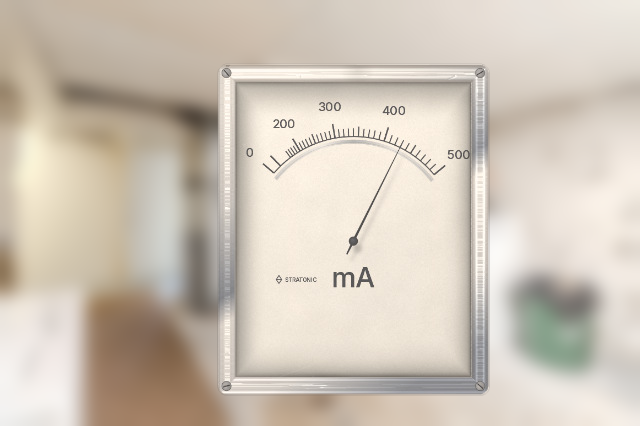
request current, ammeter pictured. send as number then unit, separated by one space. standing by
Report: 430 mA
